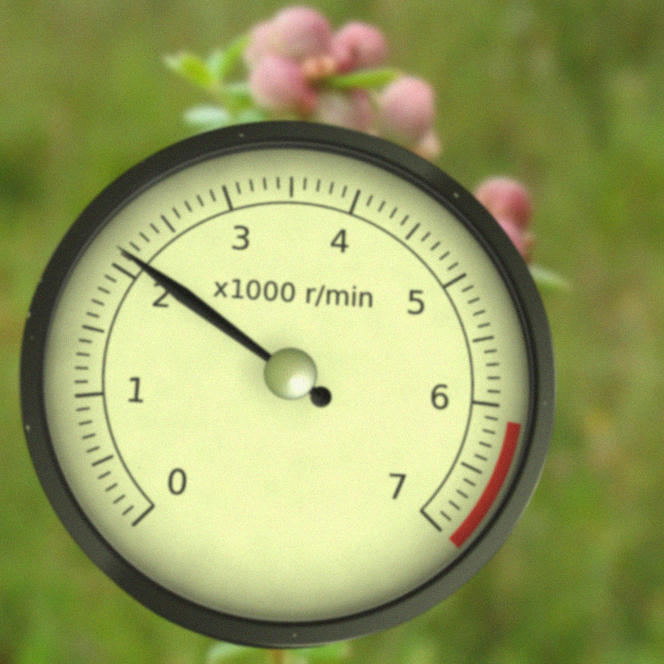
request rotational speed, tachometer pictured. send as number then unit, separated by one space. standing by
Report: 2100 rpm
